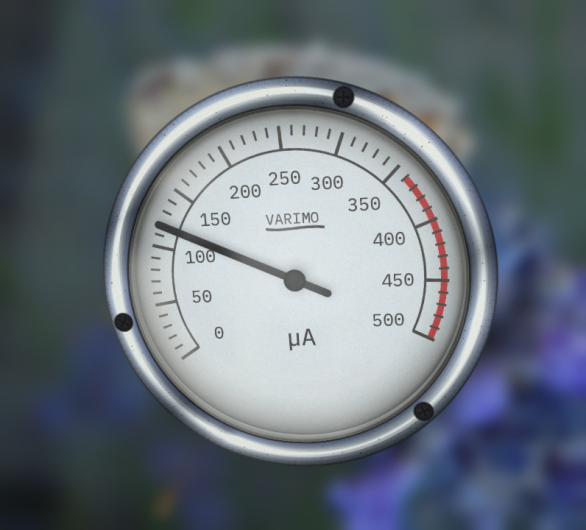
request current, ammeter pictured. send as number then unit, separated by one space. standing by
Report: 120 µA
